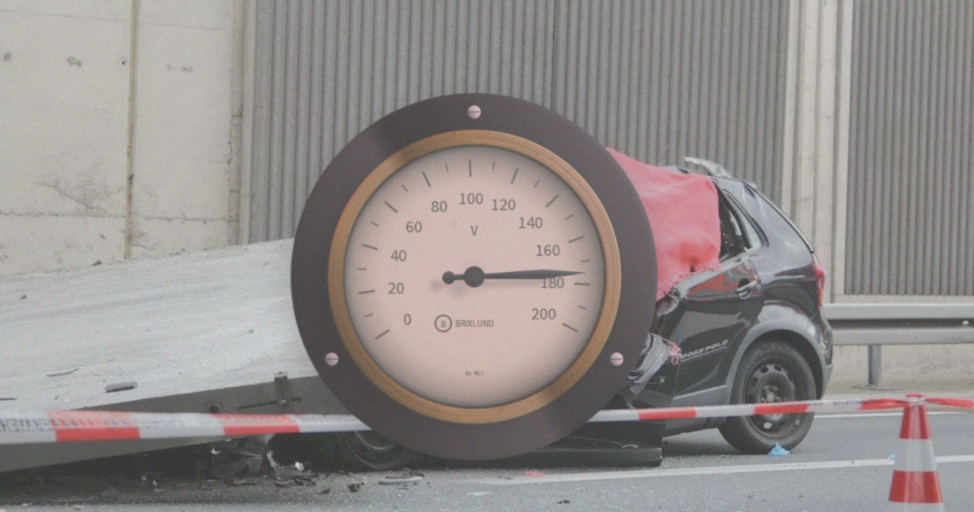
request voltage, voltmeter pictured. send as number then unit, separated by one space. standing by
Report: 175 V
